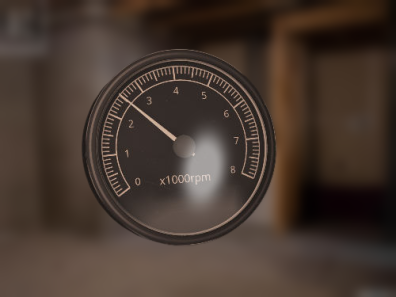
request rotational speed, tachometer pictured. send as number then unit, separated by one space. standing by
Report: 2500 rpm
